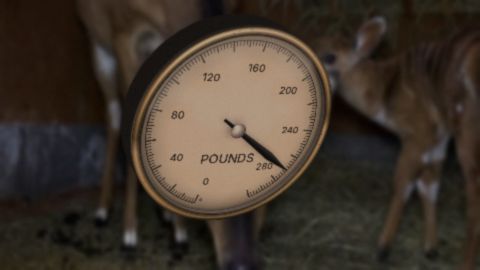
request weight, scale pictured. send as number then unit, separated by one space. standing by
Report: 270 lb
